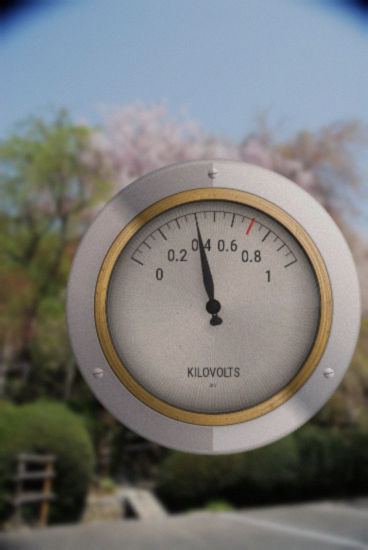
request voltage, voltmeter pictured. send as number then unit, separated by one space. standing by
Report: 0.4 kV
